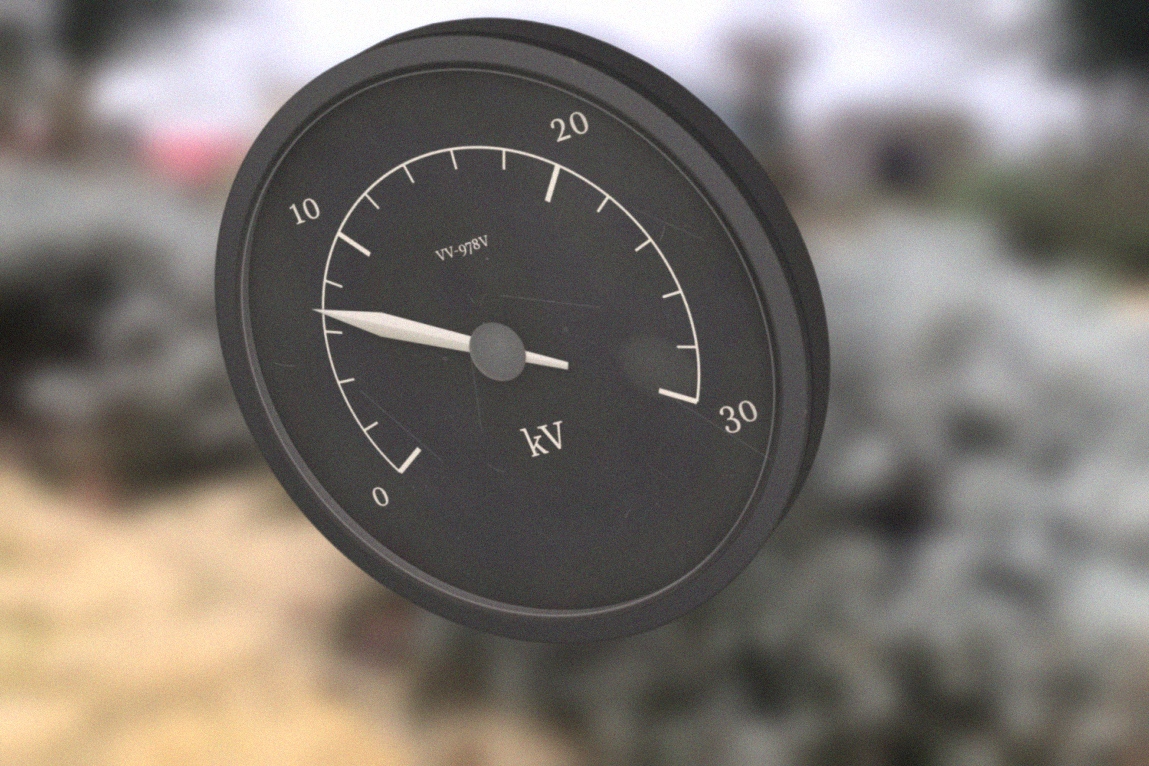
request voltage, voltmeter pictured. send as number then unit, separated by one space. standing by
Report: 7 kV
